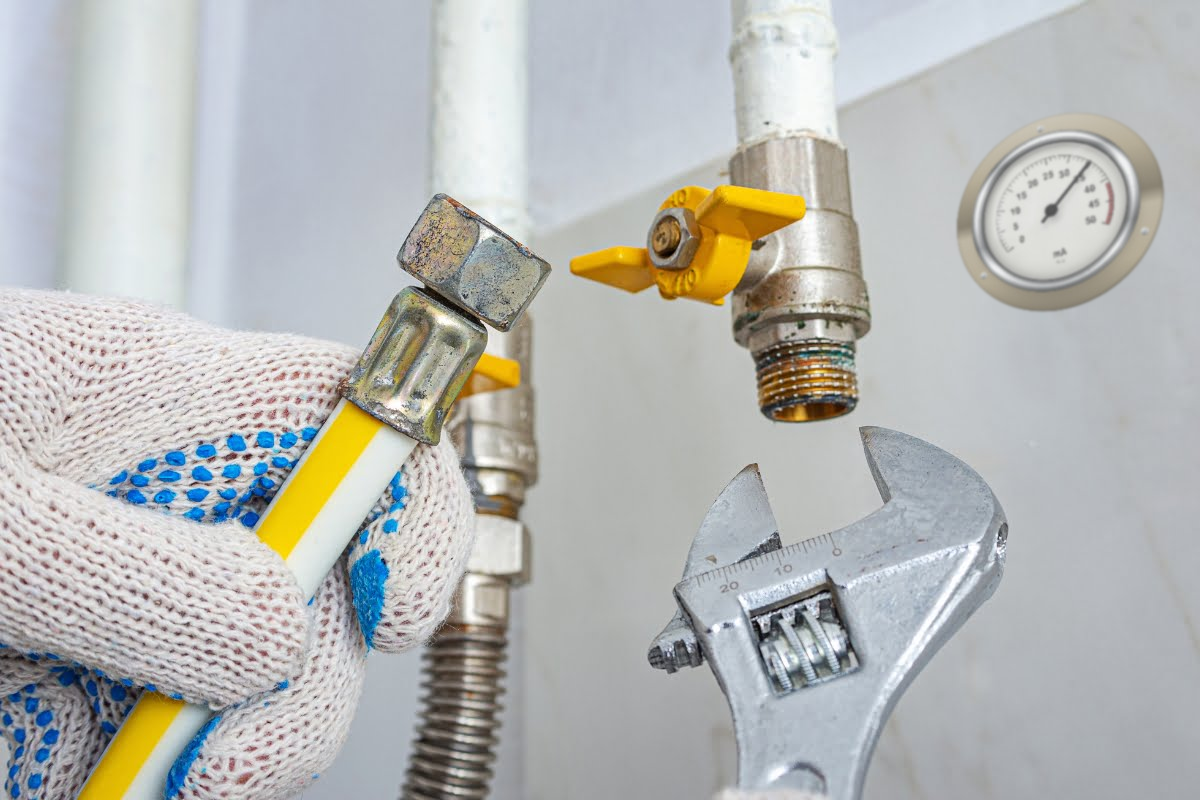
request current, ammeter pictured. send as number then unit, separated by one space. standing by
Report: 35 mA
